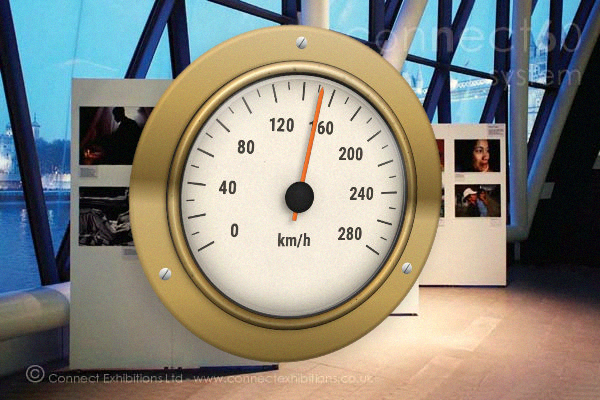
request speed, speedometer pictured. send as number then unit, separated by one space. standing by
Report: 150 km/h
